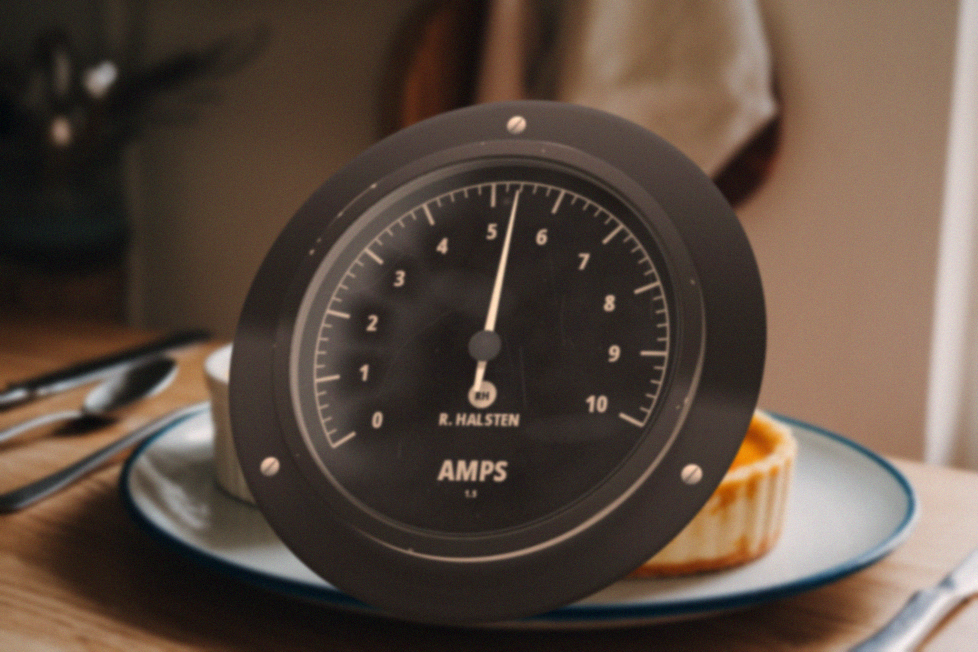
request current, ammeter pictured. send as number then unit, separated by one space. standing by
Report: 5.4 A
